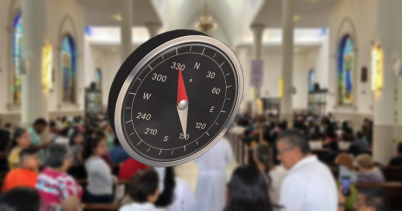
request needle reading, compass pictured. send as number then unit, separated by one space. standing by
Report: 330 °
